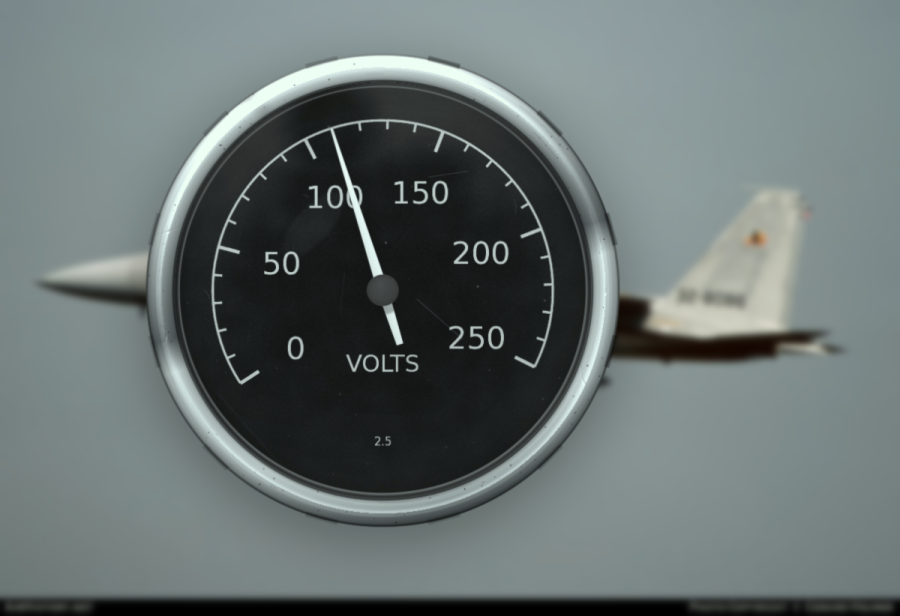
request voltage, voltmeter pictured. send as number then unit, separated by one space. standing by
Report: 110 V
